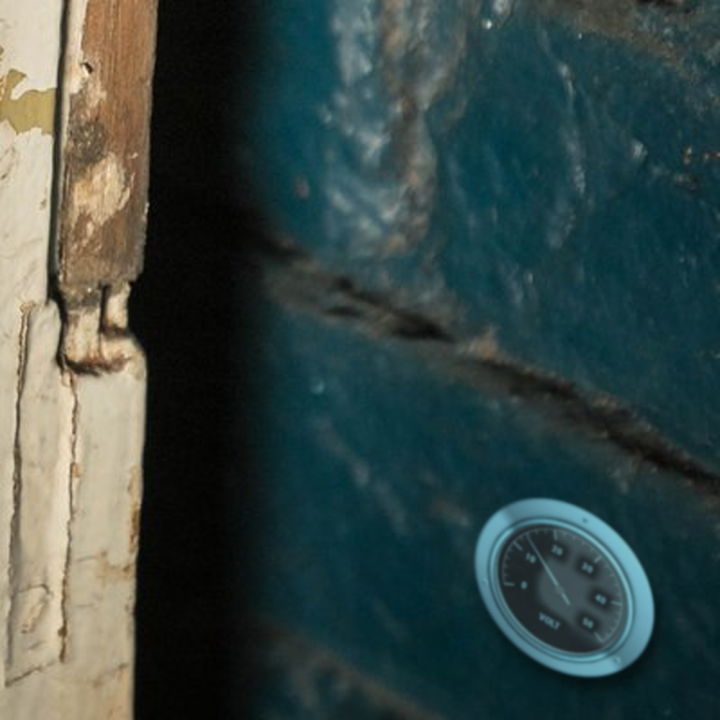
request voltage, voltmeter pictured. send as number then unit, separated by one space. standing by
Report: 14 V
